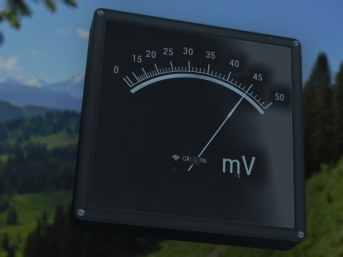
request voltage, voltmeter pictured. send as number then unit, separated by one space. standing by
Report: 45 mV
